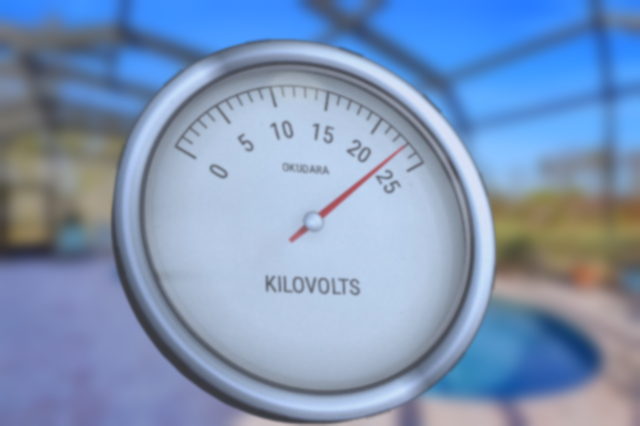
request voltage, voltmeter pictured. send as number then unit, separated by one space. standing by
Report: 23 kV
